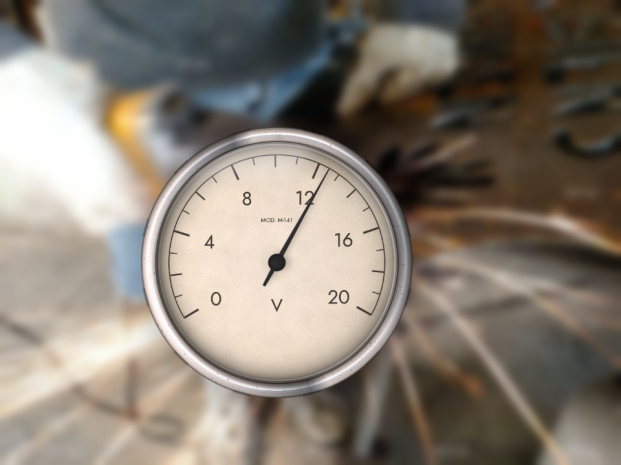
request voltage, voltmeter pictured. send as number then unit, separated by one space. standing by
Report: 12.5 V
